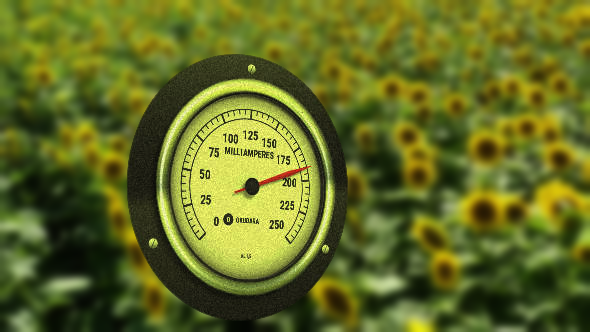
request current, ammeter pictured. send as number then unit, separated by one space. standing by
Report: 190 mA
